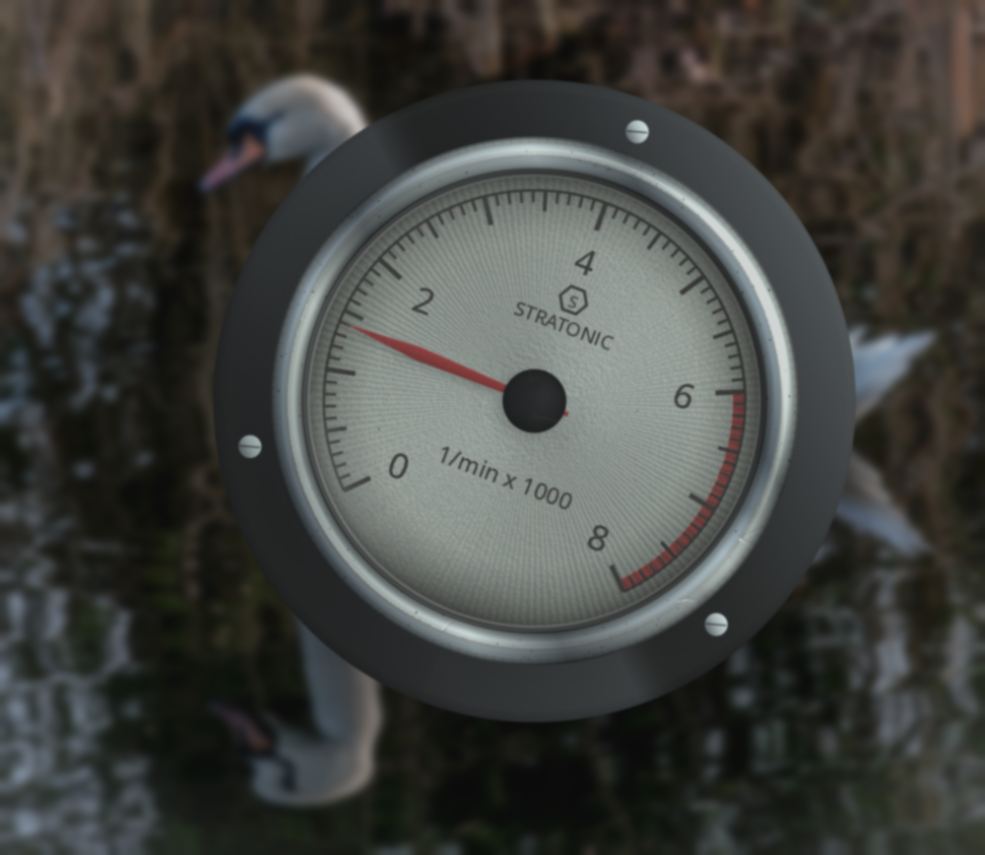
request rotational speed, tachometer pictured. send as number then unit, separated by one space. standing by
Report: 1400 rpm
